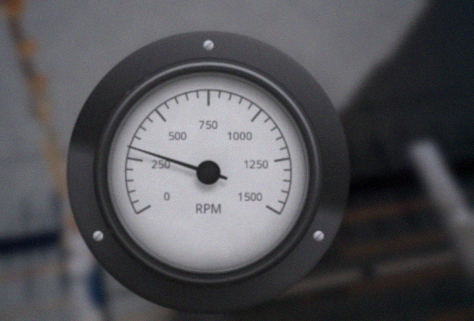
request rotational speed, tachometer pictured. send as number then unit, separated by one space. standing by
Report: 300 rpm
